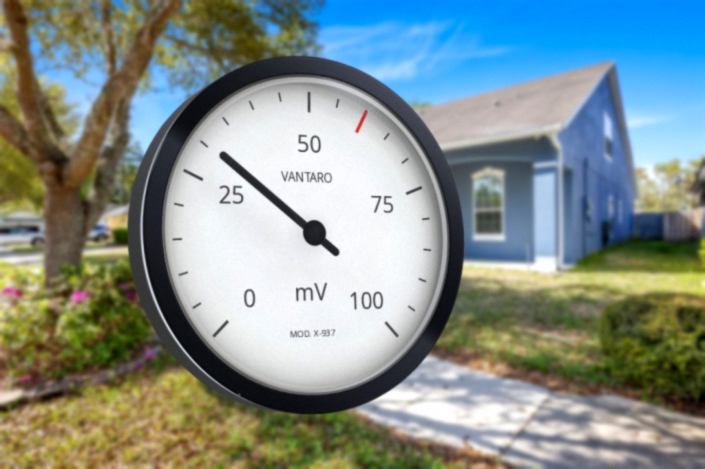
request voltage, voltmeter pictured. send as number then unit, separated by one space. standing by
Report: 30 mV
